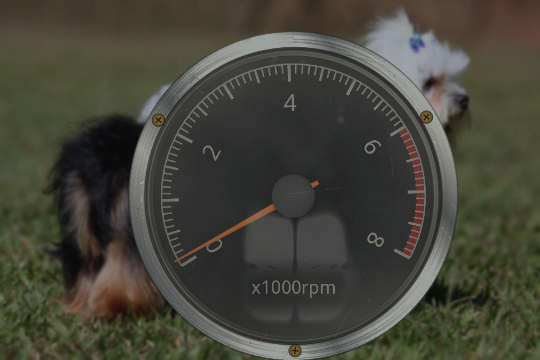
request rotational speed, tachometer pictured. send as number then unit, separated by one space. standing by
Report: 100 rpm
